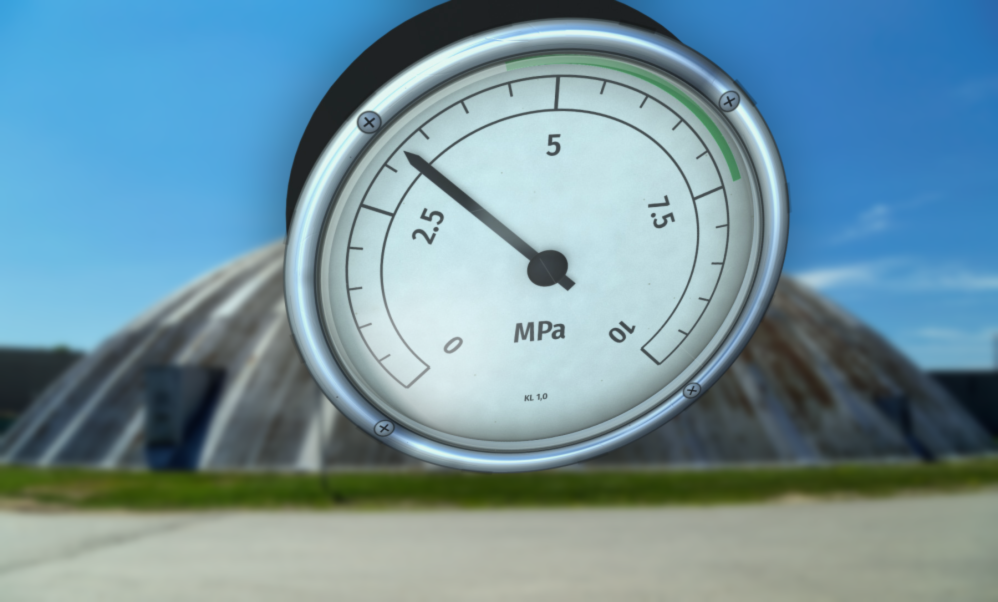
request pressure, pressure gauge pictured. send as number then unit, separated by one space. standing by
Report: 3.25 MPa
